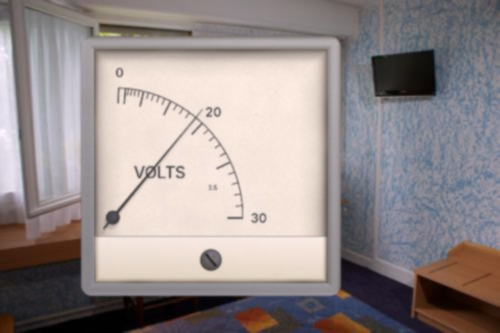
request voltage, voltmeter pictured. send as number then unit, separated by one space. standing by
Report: 19 V
